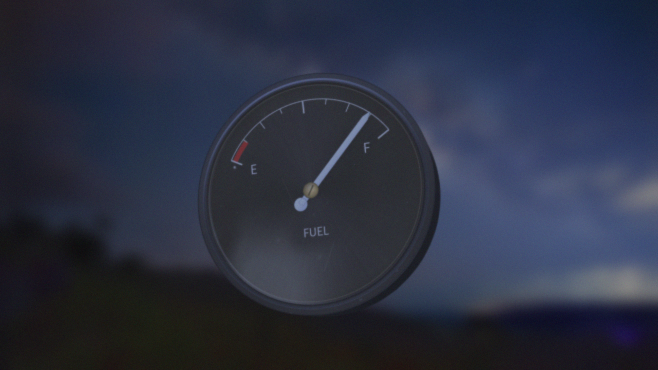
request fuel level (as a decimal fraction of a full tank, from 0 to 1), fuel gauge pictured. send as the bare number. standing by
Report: 0.875
